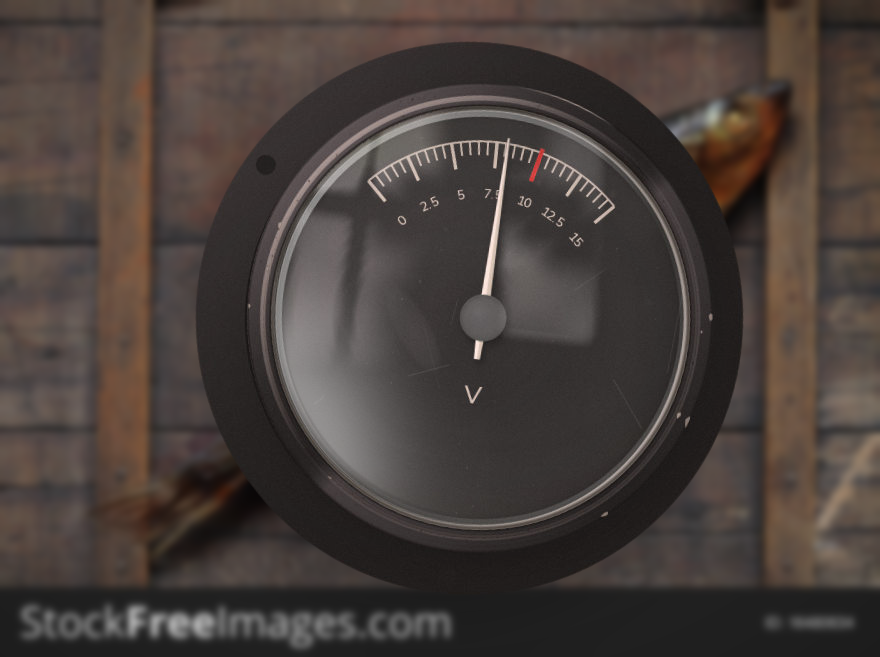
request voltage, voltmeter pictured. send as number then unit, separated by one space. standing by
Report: 8 V
